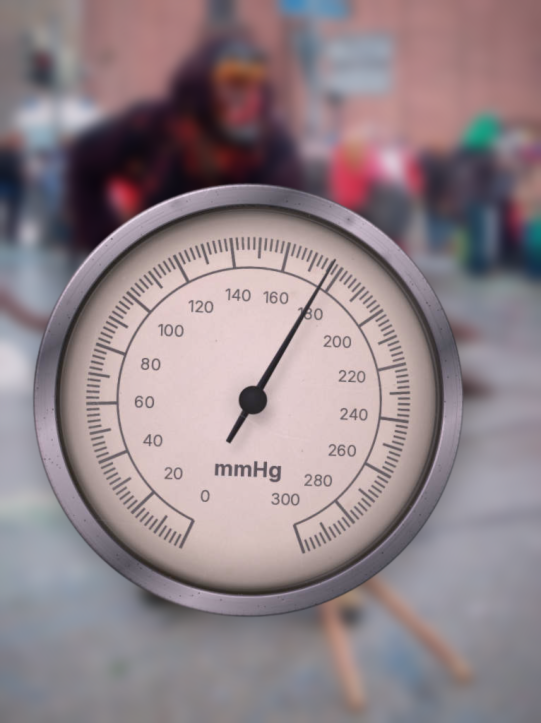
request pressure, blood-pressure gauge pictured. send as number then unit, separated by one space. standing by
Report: 176 mmHg
